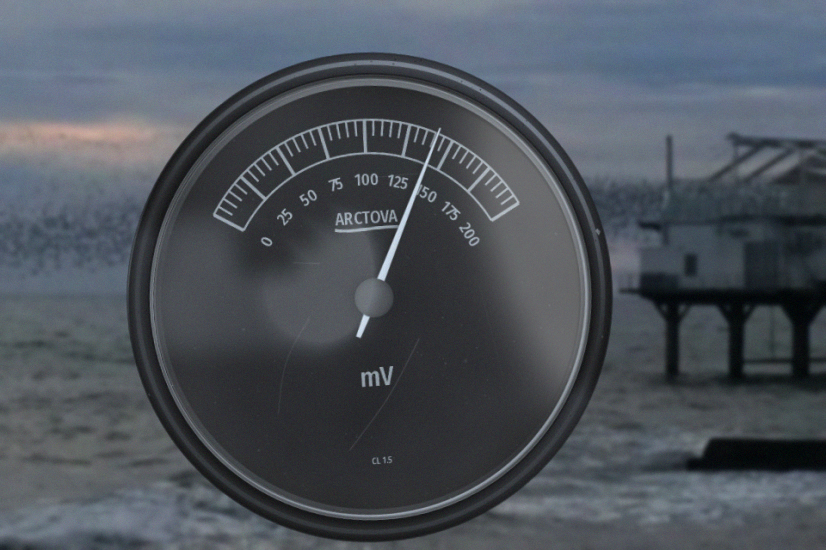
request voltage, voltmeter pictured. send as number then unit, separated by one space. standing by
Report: 140 mV
